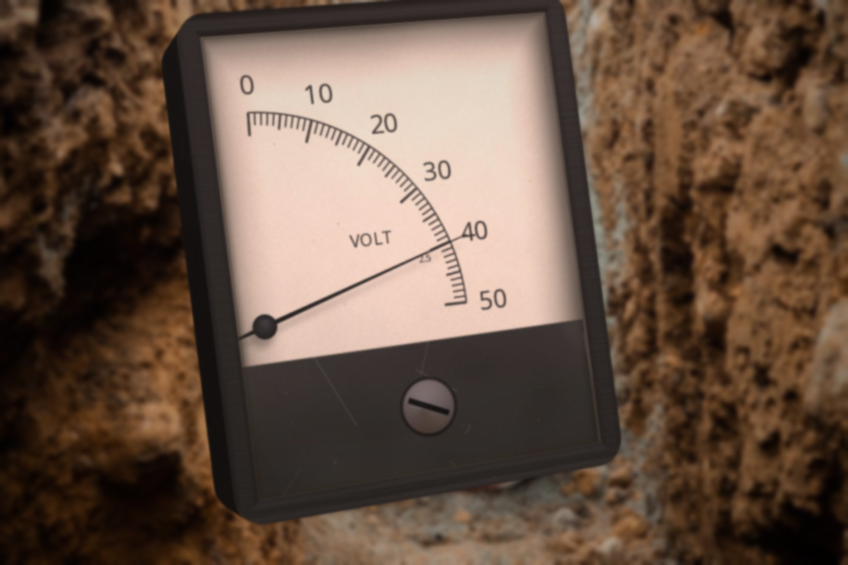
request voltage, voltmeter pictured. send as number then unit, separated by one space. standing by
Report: 40 V
